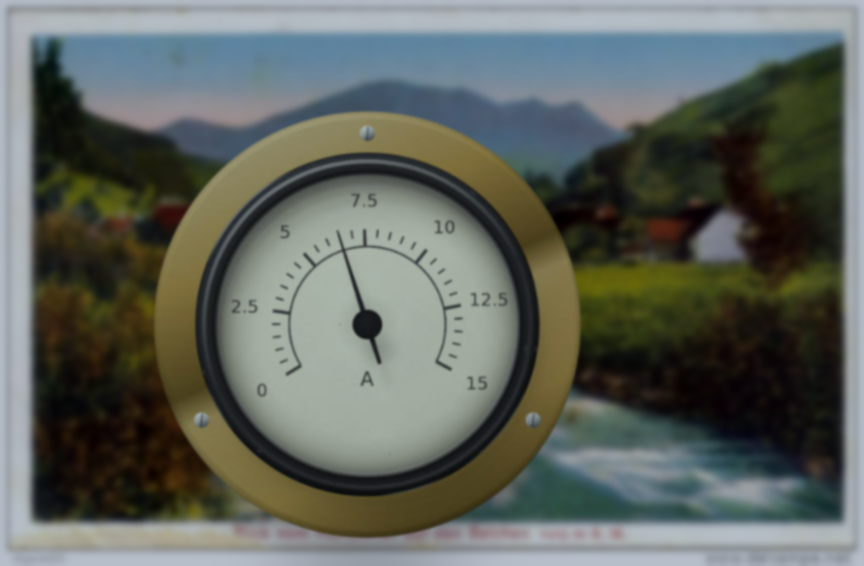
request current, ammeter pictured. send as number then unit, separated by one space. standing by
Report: 6.5 A
